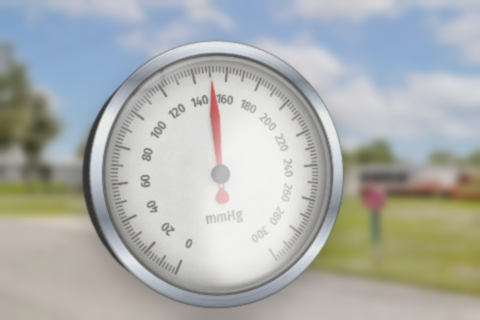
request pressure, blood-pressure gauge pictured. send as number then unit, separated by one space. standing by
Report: 150 mmHg
